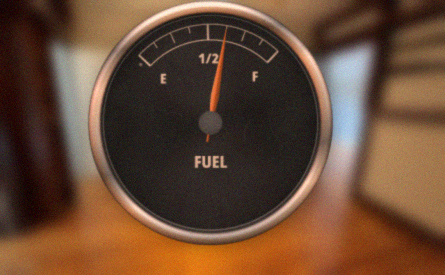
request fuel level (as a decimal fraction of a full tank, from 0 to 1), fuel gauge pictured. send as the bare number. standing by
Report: 0.625
